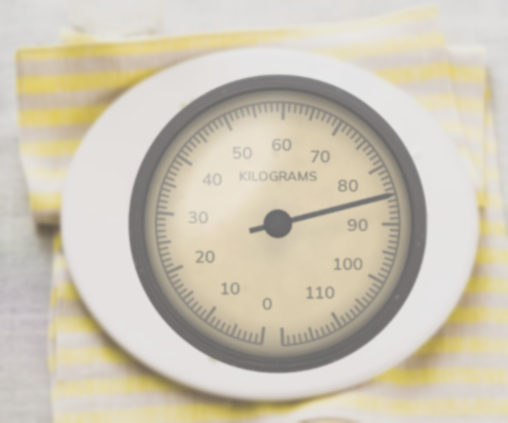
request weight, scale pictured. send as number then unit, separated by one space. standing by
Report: 85 kg
